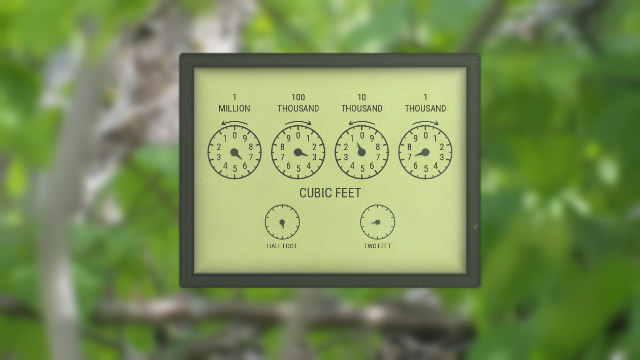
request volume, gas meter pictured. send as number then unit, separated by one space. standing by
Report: 630700 ft³
